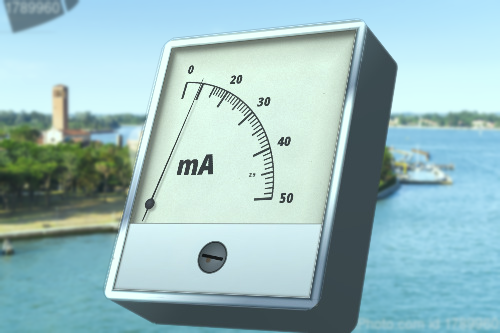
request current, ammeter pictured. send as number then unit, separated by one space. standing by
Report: 10 mA
